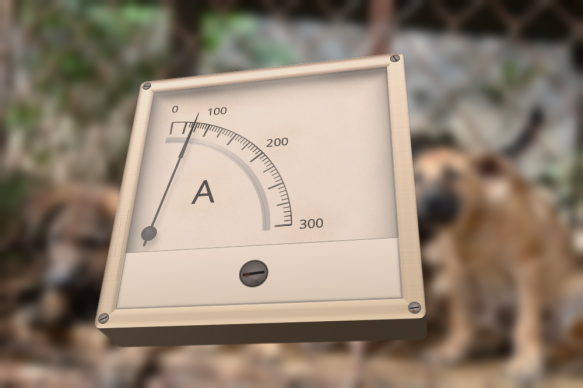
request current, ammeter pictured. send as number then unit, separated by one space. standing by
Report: 75 A
